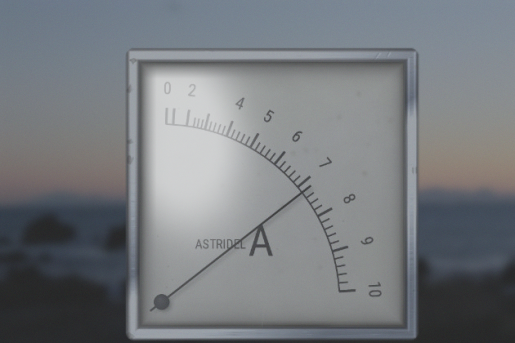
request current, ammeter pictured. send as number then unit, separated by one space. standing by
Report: 7.2 A
